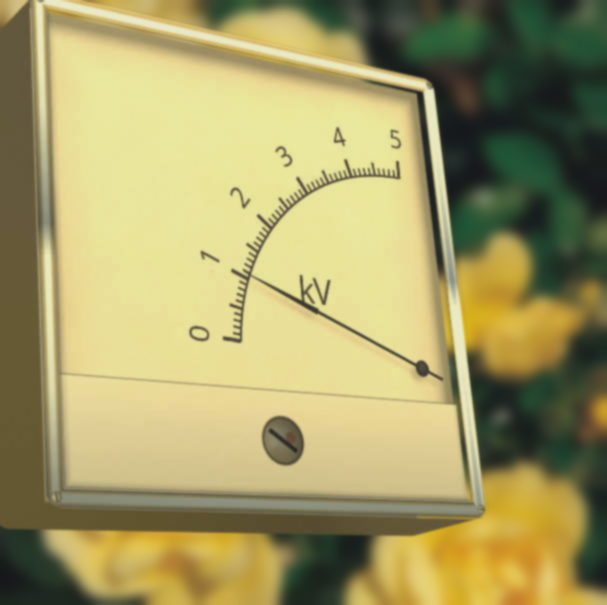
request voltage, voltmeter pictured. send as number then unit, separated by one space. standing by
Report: 1 kV
